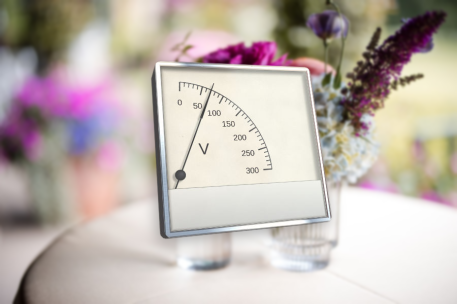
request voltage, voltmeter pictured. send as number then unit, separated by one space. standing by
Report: 70 V
